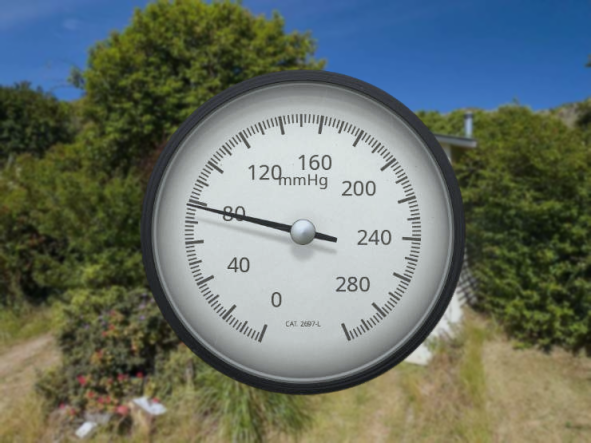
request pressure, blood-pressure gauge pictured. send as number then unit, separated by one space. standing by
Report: 78 mmHg
